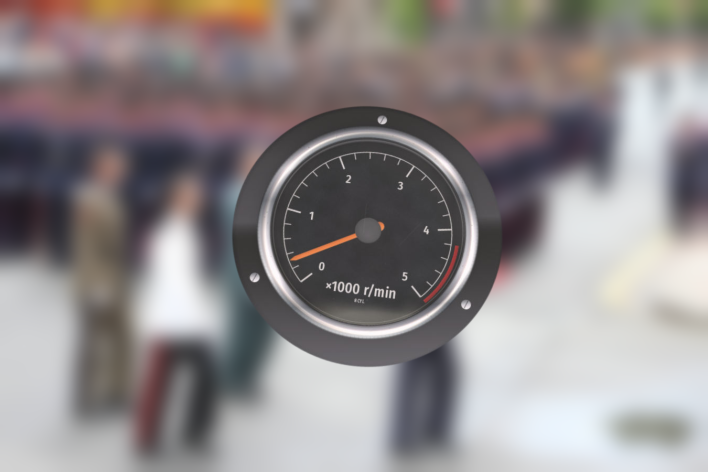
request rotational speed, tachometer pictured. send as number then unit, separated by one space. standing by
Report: 300 rpm
